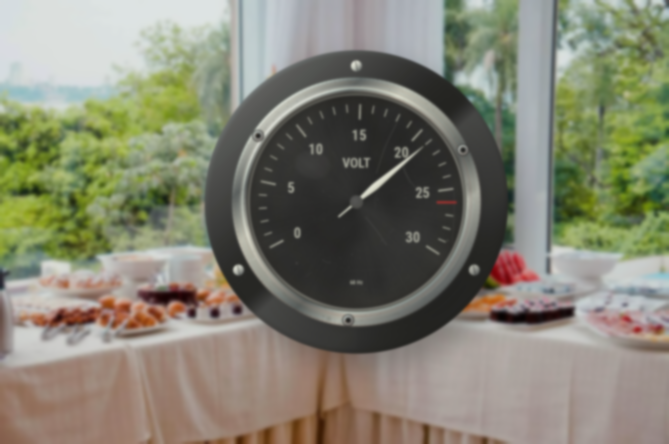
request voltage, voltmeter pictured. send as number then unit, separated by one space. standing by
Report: 21 V
